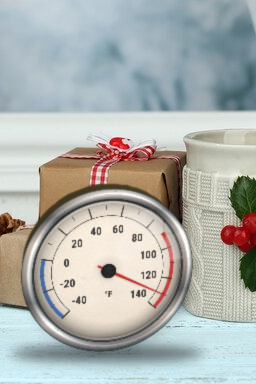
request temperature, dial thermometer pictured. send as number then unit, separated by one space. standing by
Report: 130 °F
